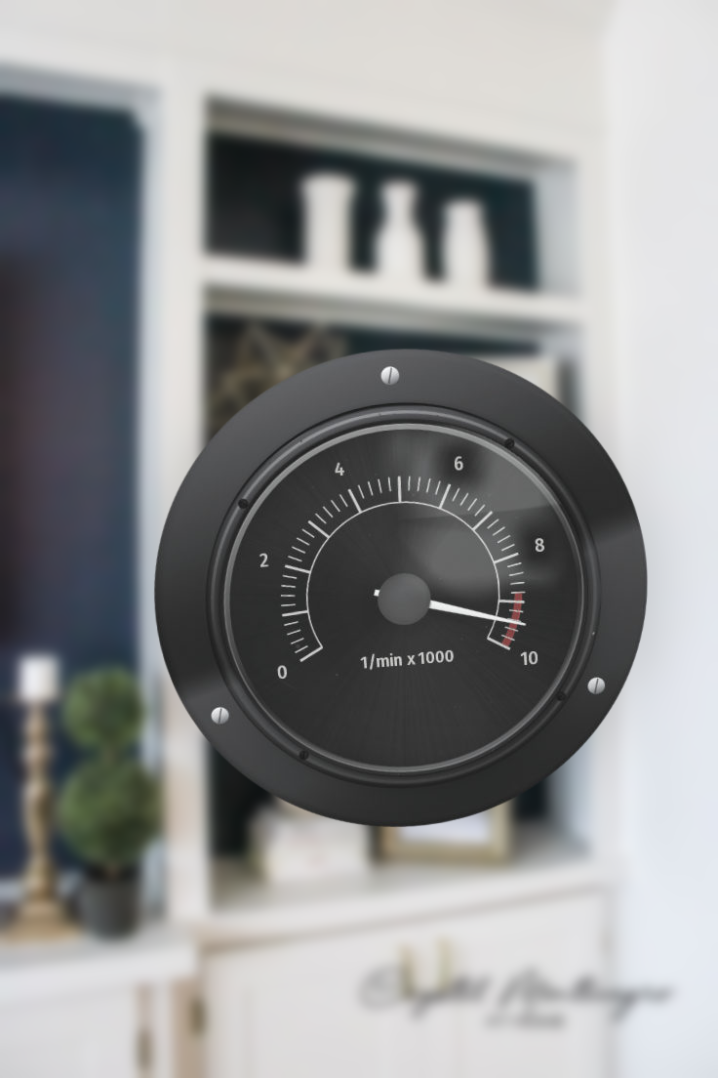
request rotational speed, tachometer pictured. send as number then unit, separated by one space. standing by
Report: 9400 rpm
